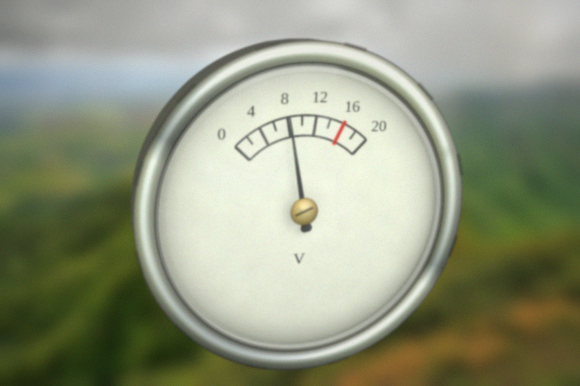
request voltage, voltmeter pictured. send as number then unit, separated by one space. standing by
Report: 8 V
